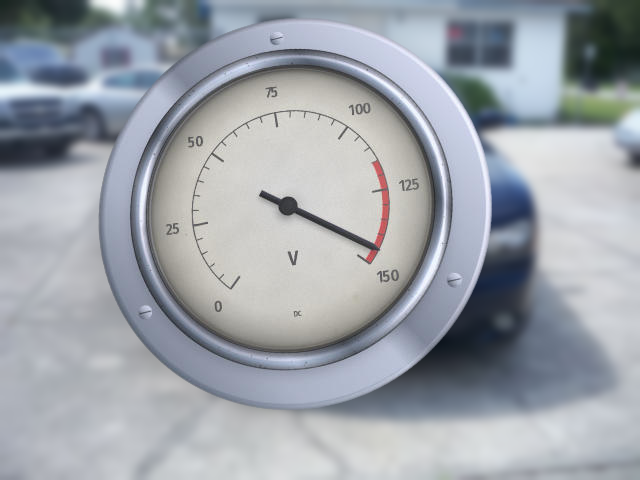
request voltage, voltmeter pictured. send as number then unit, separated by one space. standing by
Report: 145 V
